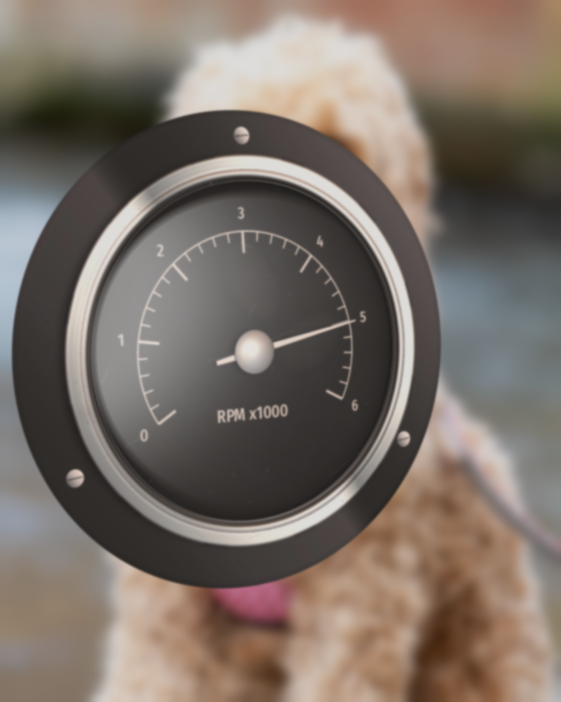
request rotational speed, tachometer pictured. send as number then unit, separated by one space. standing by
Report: 5000 rpm
